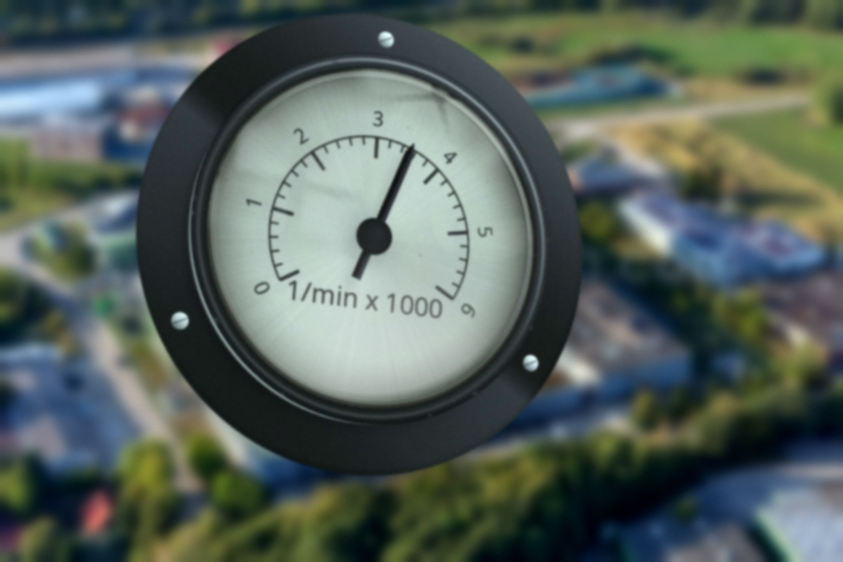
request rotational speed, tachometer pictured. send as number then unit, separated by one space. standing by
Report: 3500 rpm
